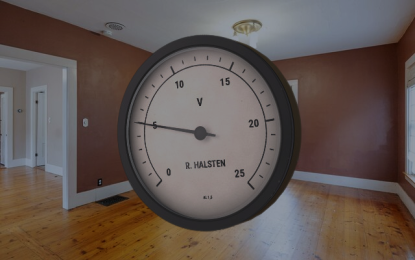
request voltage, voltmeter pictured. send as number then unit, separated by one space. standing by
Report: 5 V
